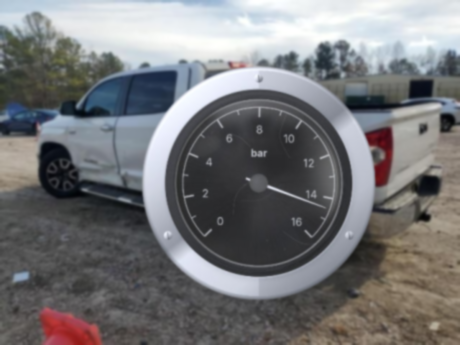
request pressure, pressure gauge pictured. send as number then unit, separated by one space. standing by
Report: 14.5 bar
